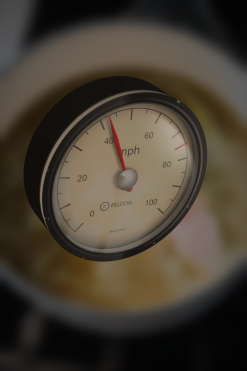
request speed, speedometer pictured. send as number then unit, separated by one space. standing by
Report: 42.5 mph
